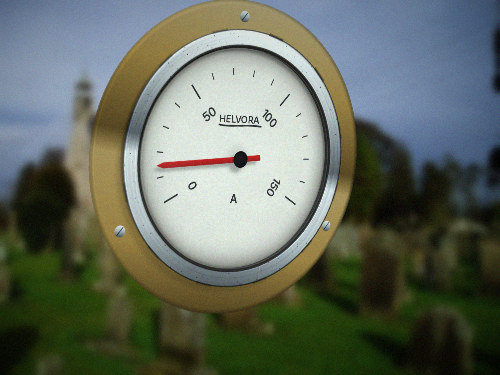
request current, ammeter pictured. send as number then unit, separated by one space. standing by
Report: 15 A
